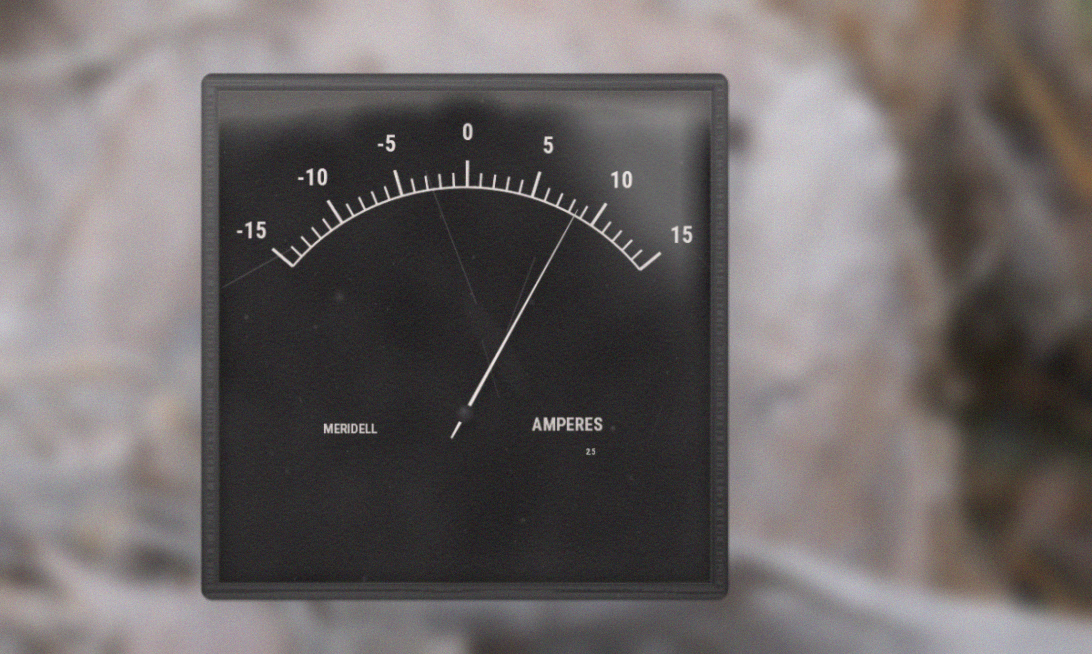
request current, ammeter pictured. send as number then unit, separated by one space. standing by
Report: 8.5 A
